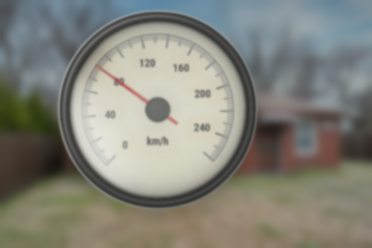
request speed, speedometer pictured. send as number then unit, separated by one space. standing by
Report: 80 km/h
